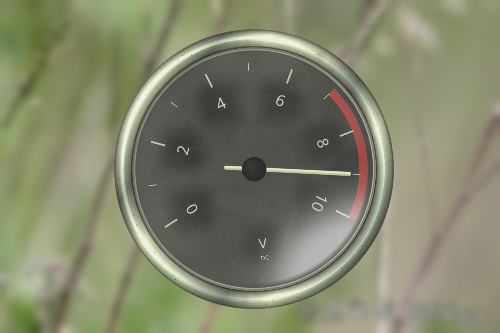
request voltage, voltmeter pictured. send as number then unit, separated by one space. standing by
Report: 9 V
